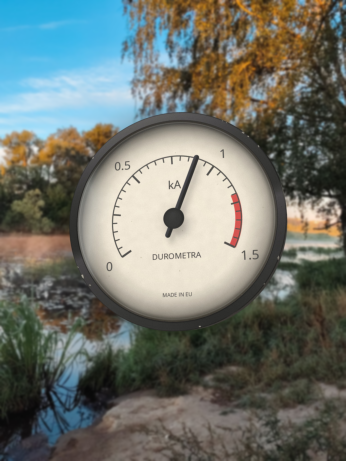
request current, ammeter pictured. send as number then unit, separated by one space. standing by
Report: 0.9 kA
